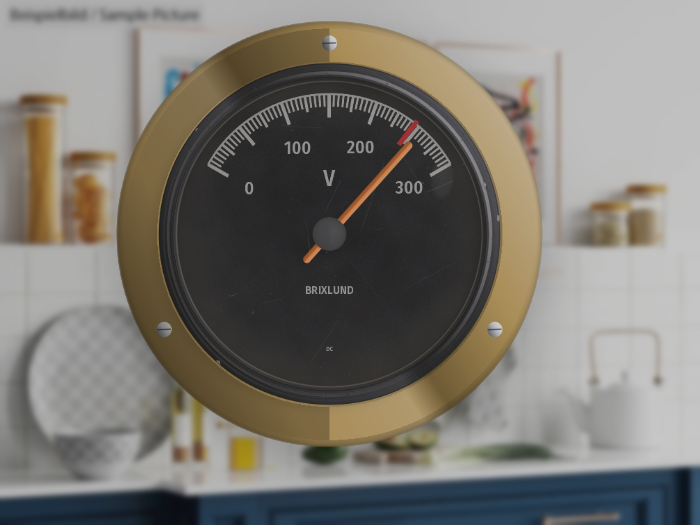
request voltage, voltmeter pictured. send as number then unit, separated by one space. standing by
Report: 255 V
